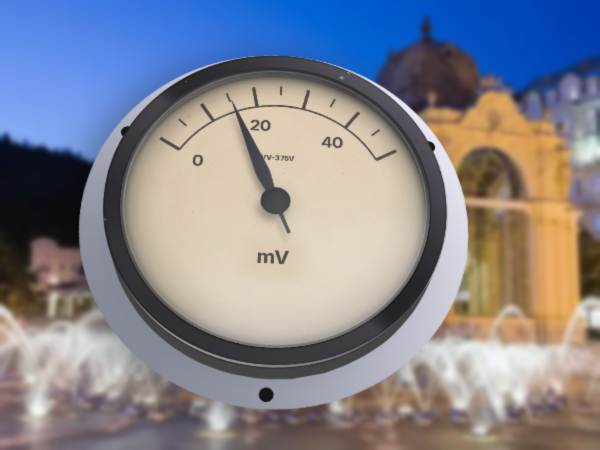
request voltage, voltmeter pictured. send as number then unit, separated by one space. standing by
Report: 15 mV
